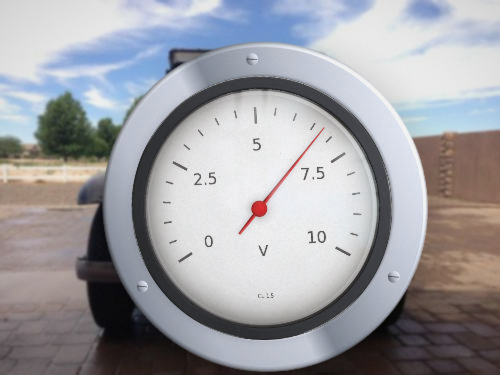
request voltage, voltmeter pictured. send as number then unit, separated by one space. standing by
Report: 6.75 V
